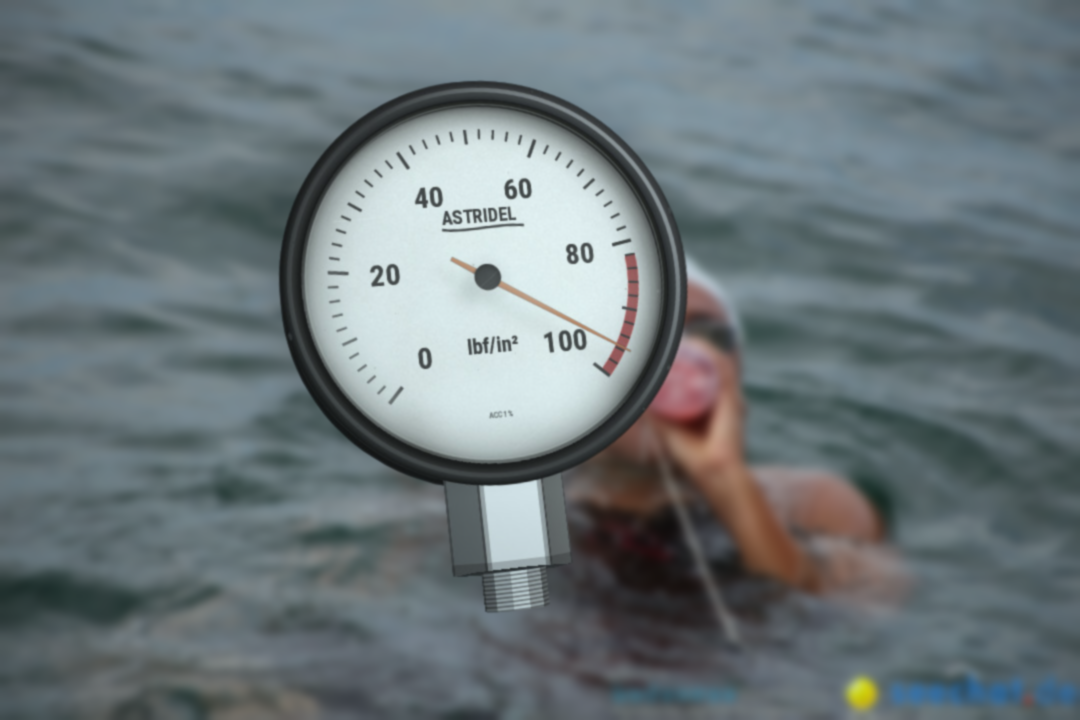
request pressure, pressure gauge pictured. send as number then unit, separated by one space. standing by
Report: 96 psi
